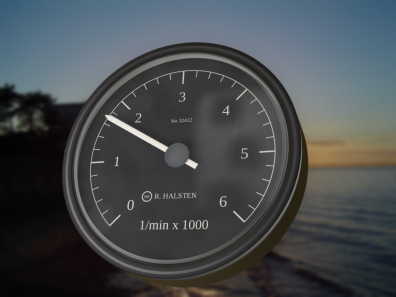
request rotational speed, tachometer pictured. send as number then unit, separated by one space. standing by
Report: 1700 rpm
